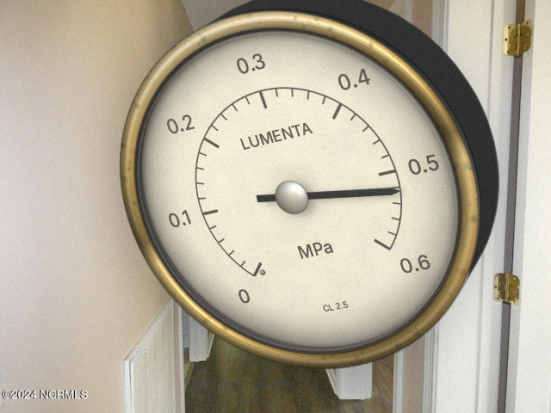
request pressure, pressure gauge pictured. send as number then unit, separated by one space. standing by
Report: 0.52 MPa
